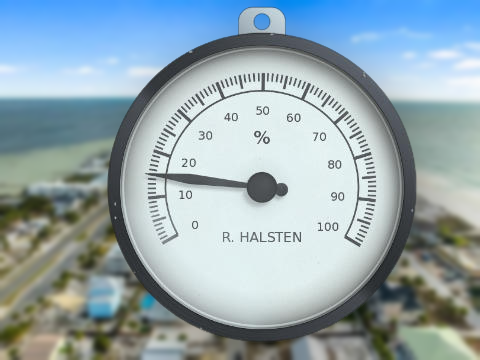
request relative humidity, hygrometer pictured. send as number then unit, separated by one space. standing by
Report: 15 %
